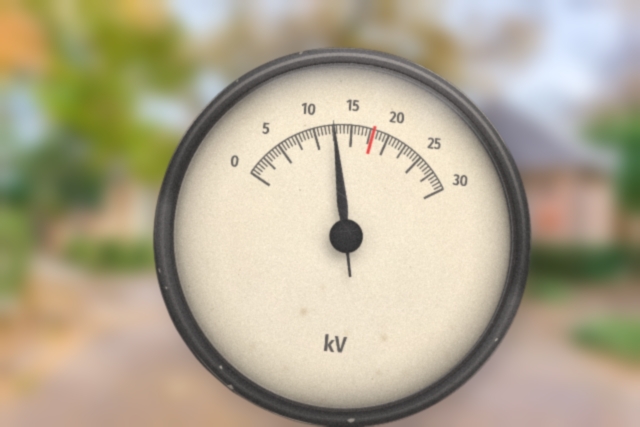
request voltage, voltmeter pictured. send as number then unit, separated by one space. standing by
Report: 12.5 kV
